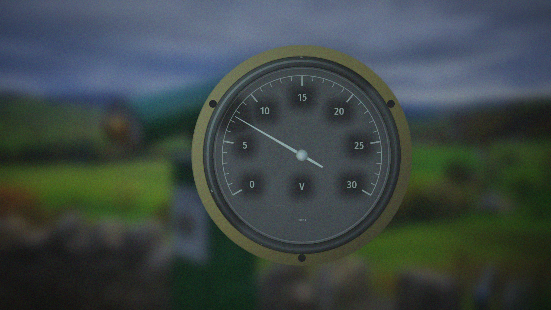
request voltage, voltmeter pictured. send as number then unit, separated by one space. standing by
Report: 7.5 V
